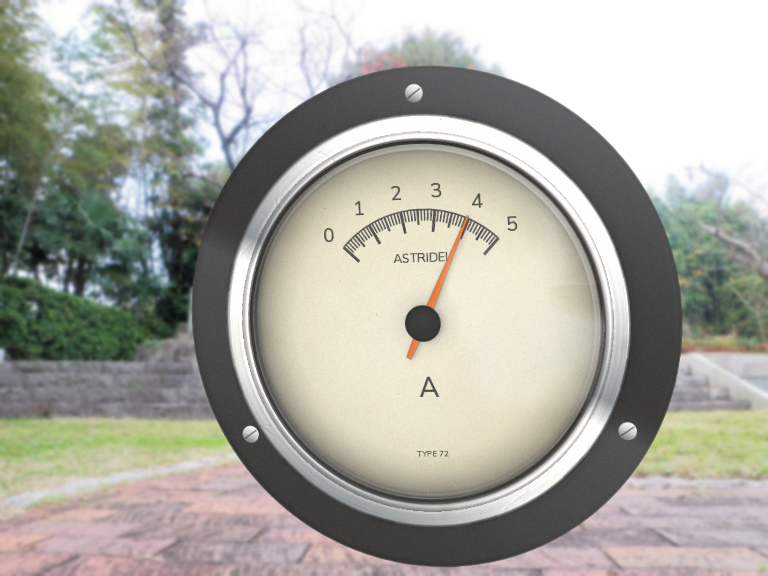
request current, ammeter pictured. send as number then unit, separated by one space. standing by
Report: 4 A
